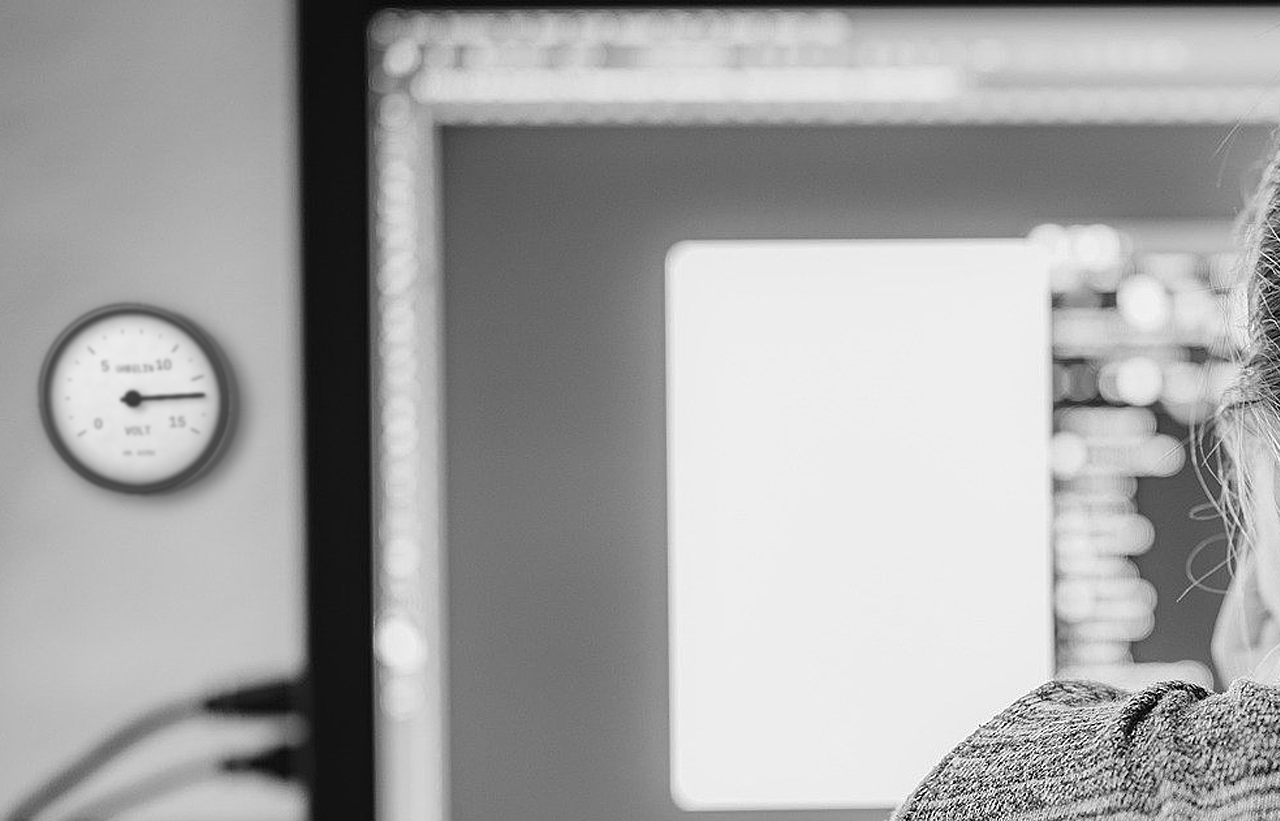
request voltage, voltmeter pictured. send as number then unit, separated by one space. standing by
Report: 13 V
